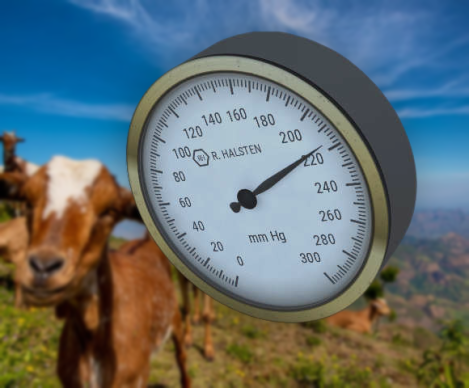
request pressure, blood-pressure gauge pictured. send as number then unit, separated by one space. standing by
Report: 216 mmHg
